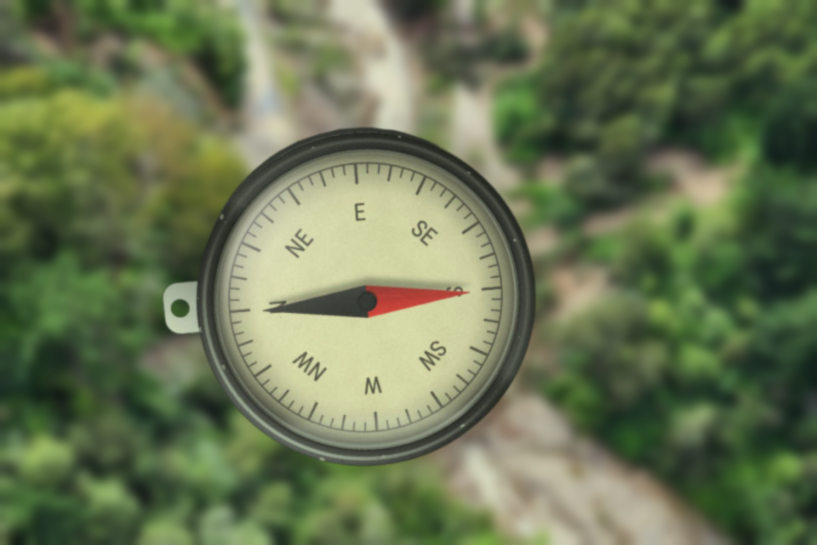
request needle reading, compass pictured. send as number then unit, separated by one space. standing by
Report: 180 °
